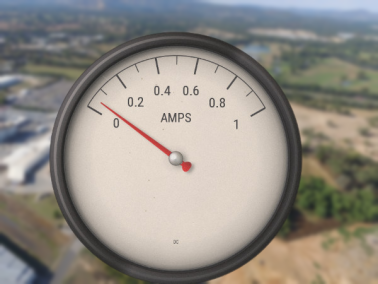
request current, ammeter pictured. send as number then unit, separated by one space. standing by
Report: 0.05 A
